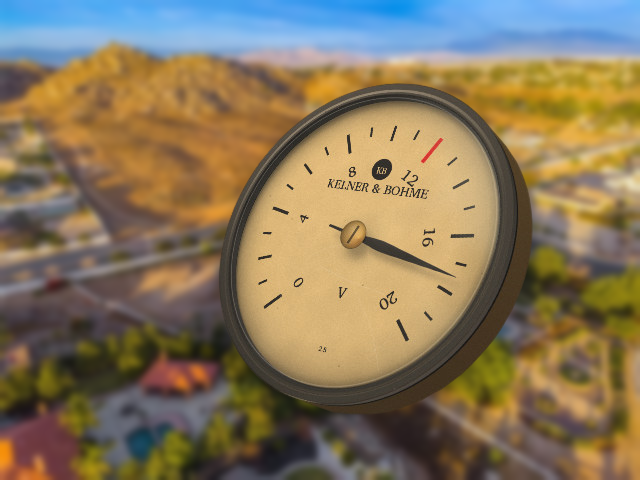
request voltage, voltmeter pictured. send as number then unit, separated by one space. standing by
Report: 17.5 V
